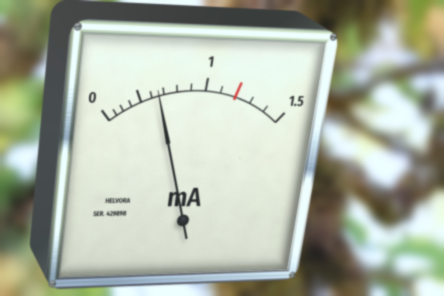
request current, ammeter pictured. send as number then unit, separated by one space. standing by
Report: 0.65 mA
